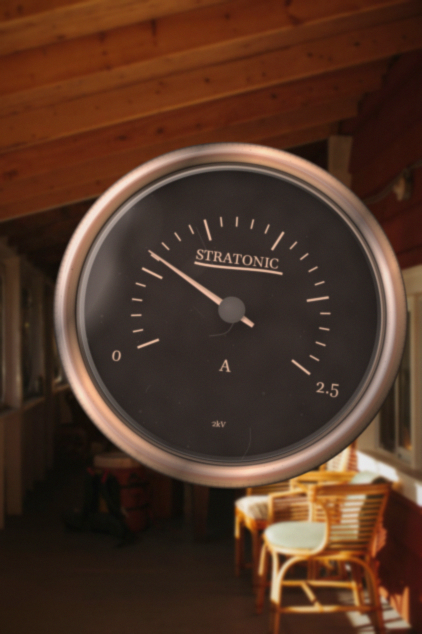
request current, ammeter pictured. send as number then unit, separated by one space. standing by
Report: 0.6 A
